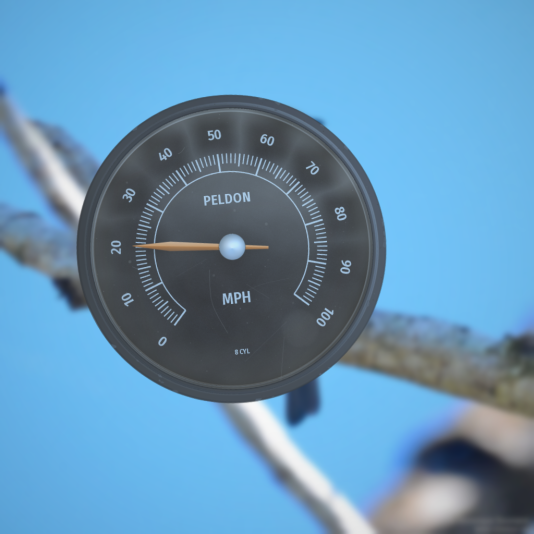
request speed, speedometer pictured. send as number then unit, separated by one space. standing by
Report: 20 mph
